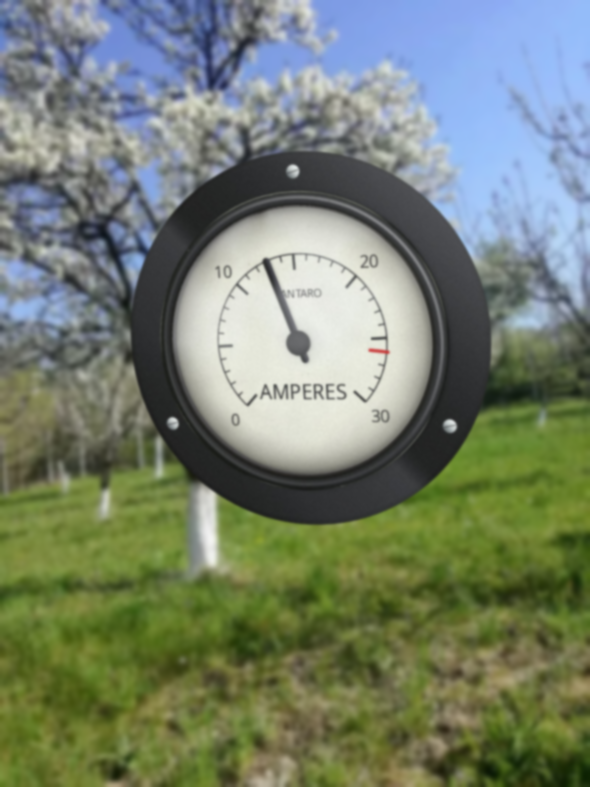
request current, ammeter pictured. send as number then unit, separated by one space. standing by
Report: 13 A
